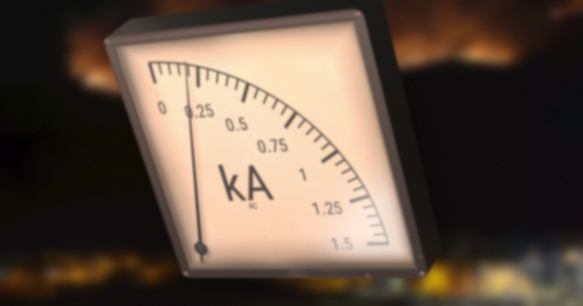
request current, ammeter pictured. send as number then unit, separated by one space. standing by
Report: 0.2 kA
